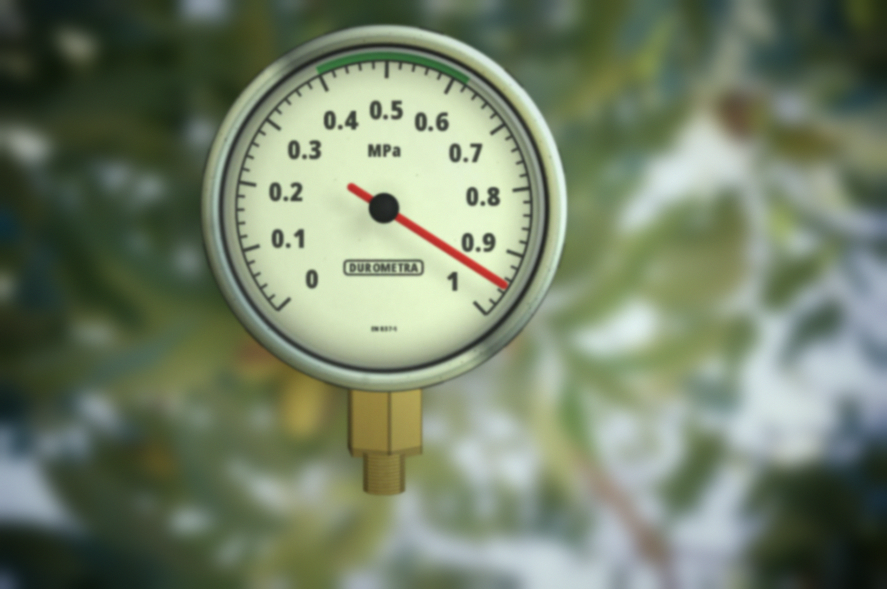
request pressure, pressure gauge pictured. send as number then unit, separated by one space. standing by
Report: 0.95 MPa
